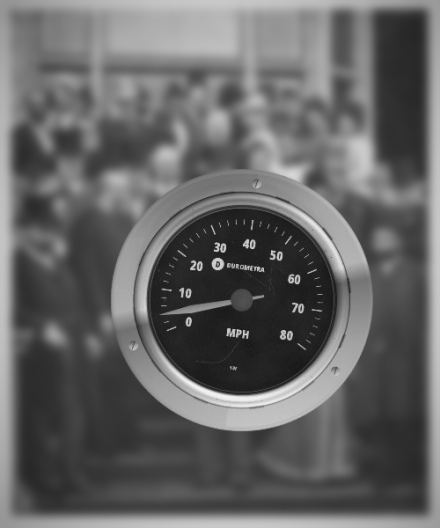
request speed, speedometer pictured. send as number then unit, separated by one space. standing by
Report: 4 mph
